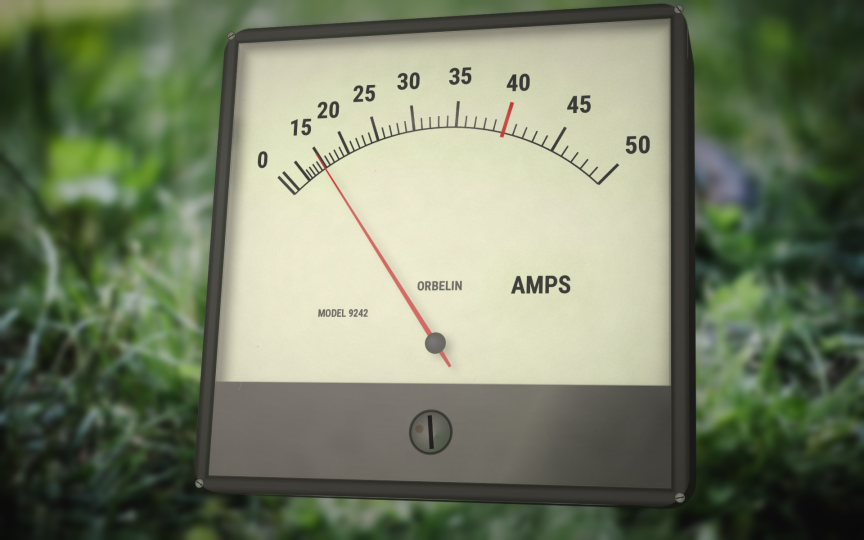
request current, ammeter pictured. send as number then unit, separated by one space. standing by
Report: 15 A
